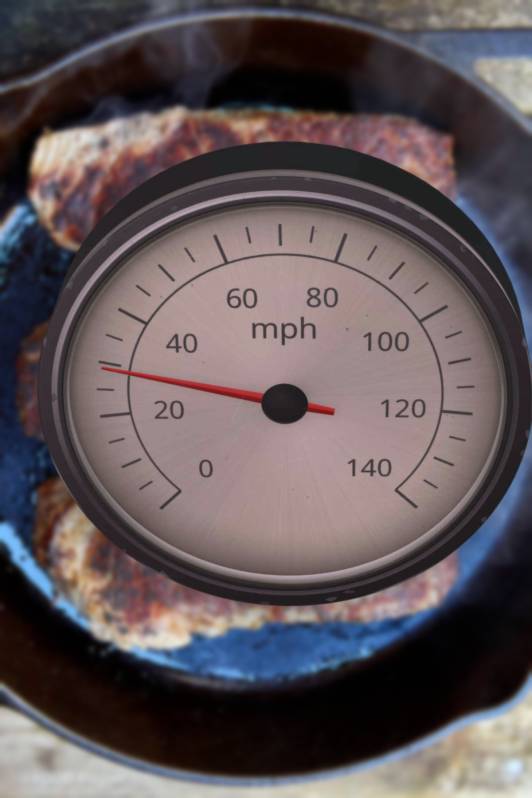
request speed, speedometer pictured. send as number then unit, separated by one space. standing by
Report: 30 mph
